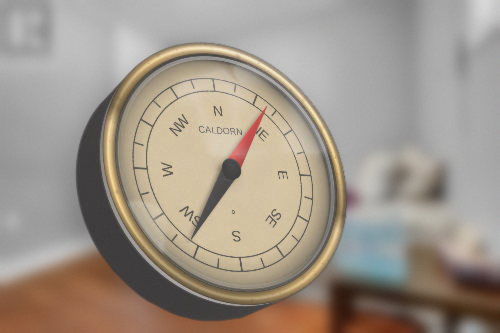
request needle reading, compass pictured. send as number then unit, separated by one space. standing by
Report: 37.5 °
